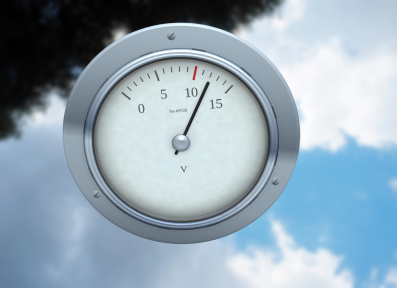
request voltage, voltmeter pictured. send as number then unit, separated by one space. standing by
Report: 12 V
